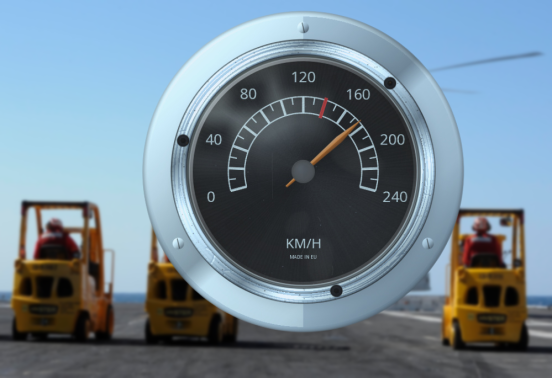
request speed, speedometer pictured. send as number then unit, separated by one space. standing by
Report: 175 km/h
